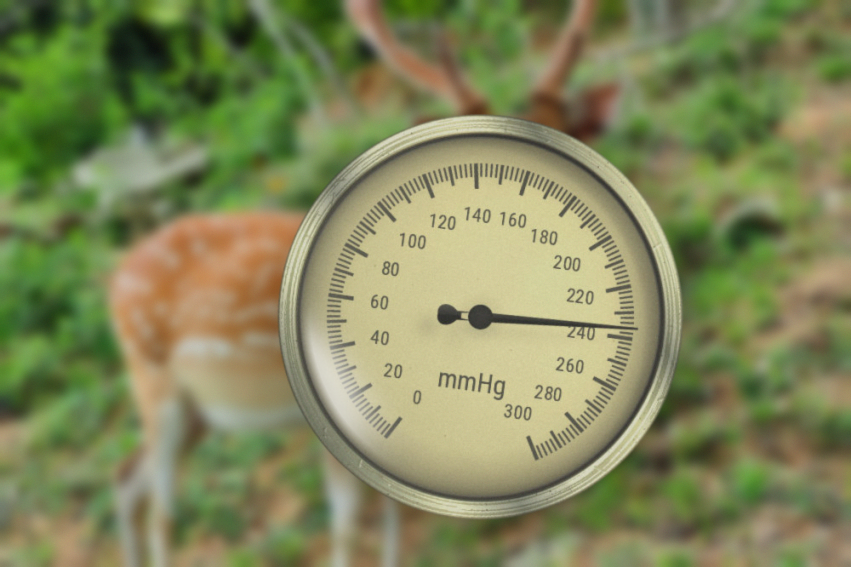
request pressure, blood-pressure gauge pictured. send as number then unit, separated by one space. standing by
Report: 236 mmHg
